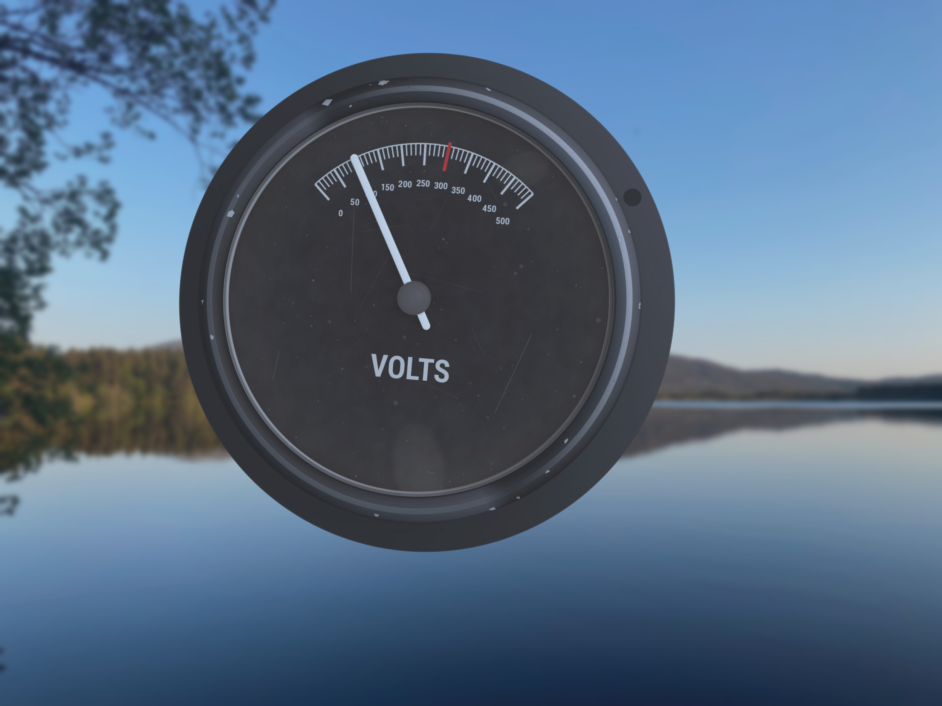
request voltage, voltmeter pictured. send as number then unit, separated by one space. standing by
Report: 100 V
